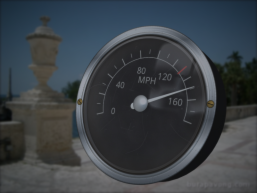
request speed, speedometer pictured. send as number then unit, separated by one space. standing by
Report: 150 mph
